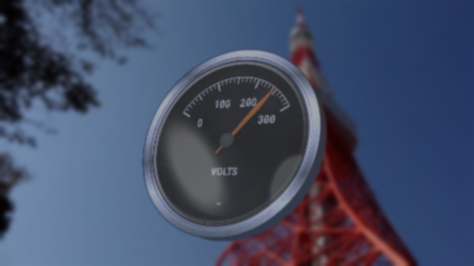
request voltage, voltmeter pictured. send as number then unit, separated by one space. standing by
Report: 250 V
